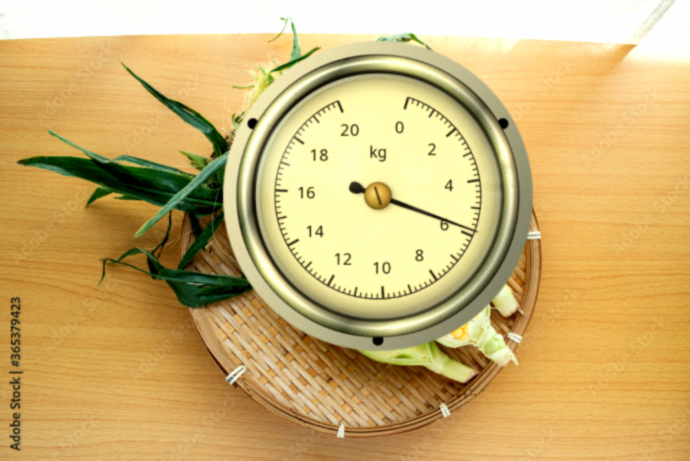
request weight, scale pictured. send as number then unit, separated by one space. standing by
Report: 5.8 kg
